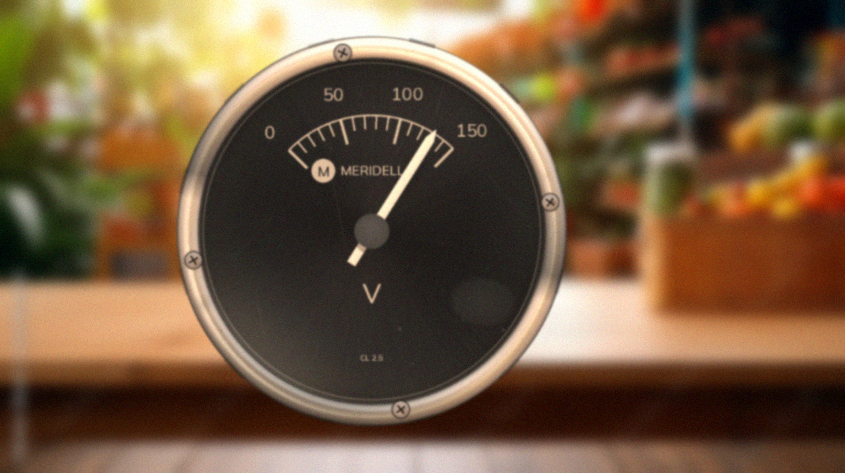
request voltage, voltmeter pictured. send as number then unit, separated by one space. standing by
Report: 130 V
